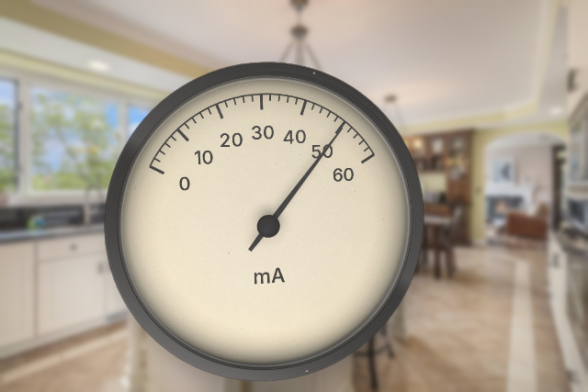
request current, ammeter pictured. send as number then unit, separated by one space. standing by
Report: 50 mA
